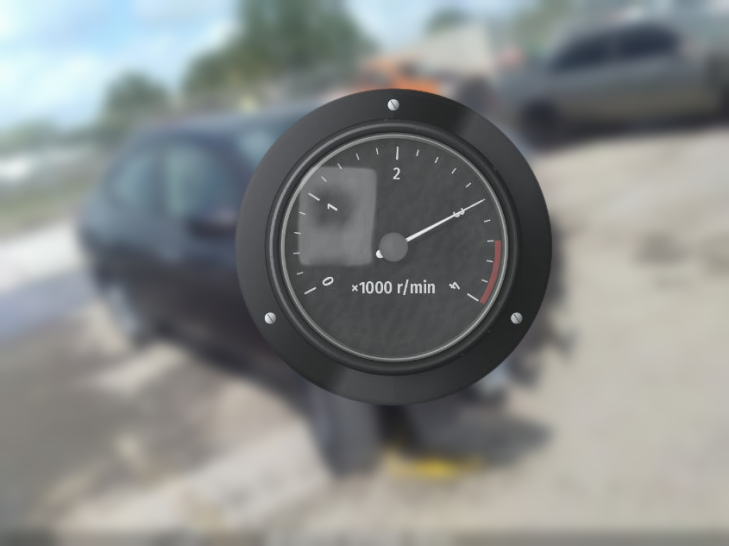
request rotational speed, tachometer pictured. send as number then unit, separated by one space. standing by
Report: 3000 rpm
